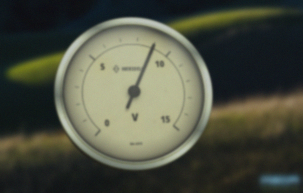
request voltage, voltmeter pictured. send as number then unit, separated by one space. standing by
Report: 9 V
